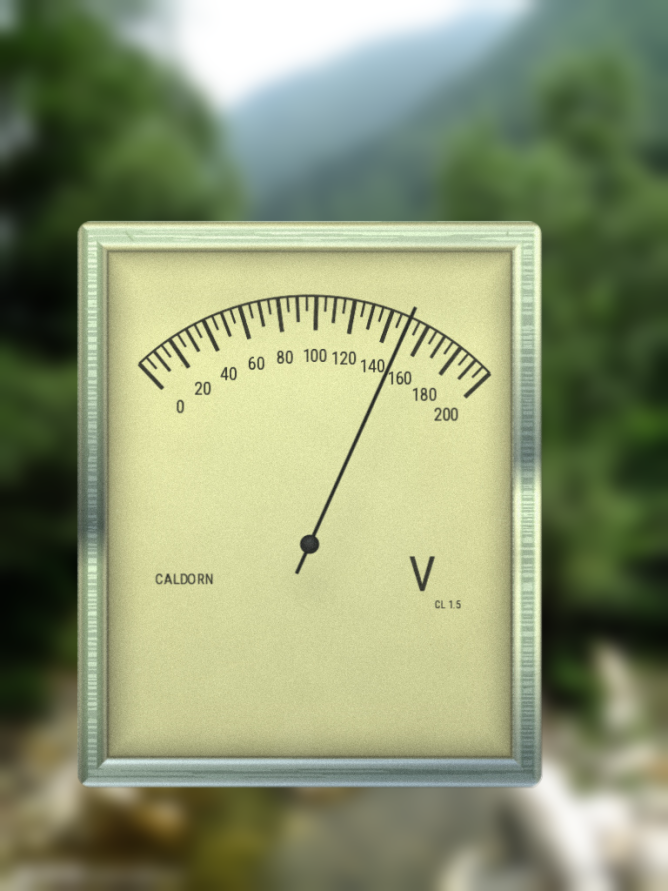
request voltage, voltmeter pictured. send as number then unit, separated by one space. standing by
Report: 150 V
